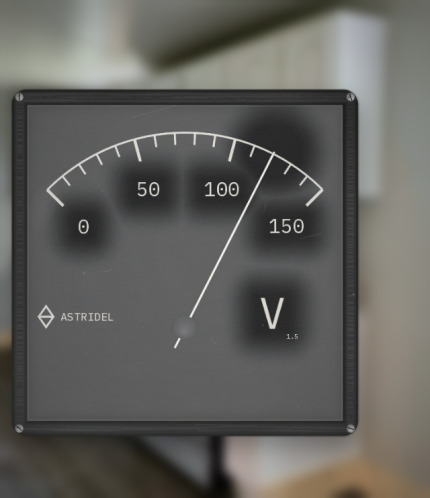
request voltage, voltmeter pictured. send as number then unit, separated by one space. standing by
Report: 120 V
